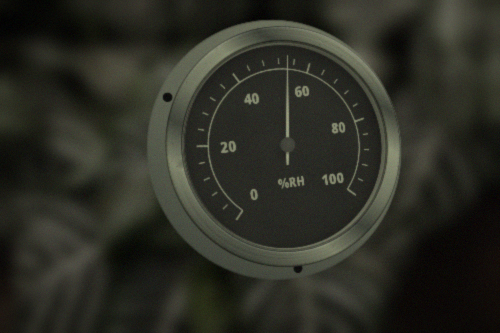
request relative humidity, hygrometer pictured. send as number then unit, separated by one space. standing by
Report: 54 %
